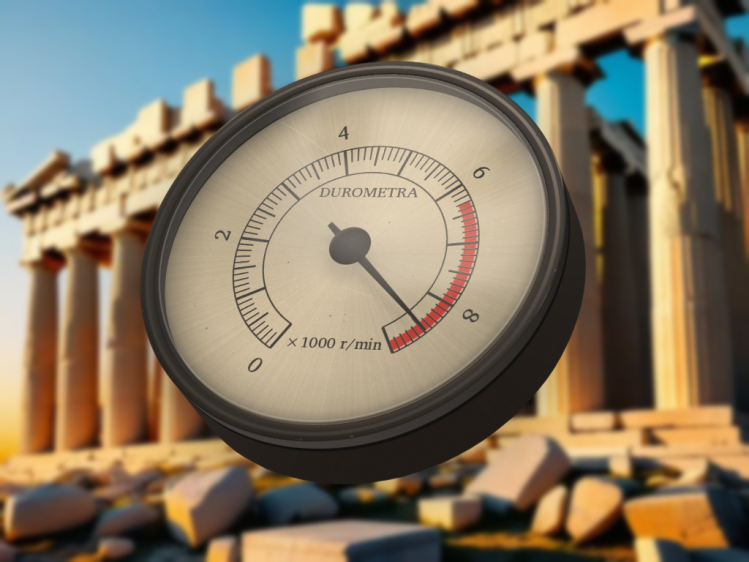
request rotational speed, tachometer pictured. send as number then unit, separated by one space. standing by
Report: 8500 rpm
